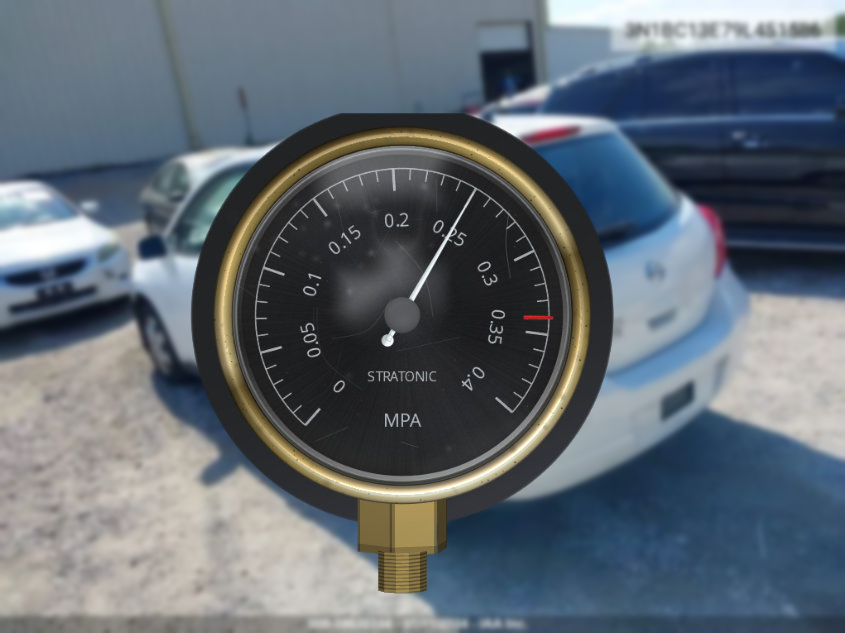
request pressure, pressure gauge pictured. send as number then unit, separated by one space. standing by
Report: 0.25 MPa
